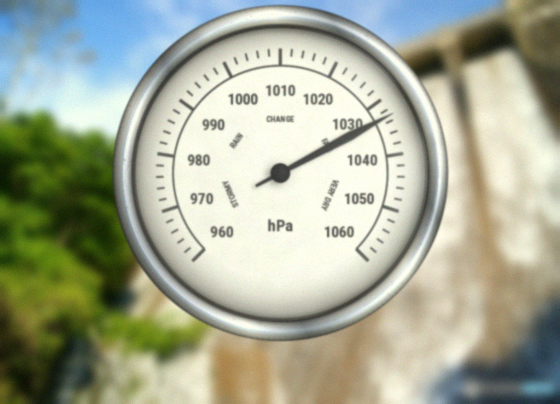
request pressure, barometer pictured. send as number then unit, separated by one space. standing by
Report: 1033 hPa
